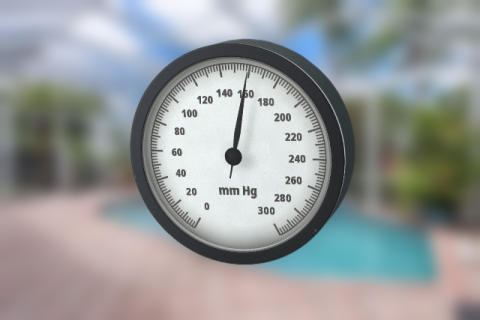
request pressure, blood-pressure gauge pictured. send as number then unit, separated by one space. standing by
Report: 160 mmHg
